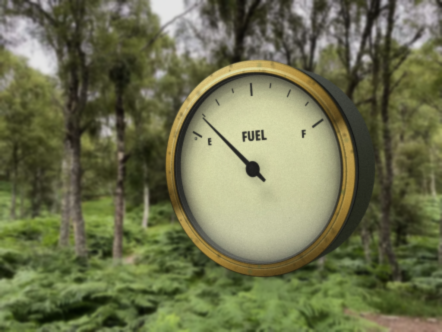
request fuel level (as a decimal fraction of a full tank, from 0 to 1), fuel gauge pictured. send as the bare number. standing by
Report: 0.125
